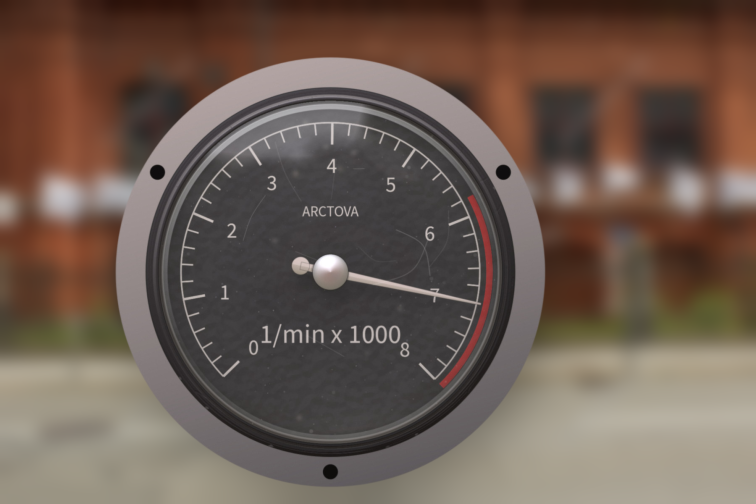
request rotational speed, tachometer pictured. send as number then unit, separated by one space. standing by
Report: 7000 rpm
